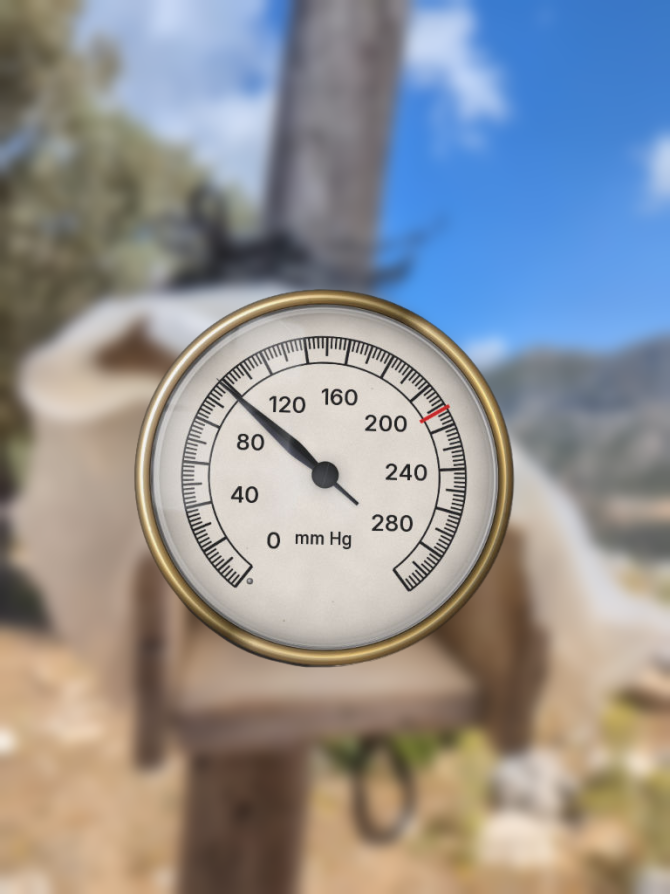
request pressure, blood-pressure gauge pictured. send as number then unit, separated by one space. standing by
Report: 98 mmHg
